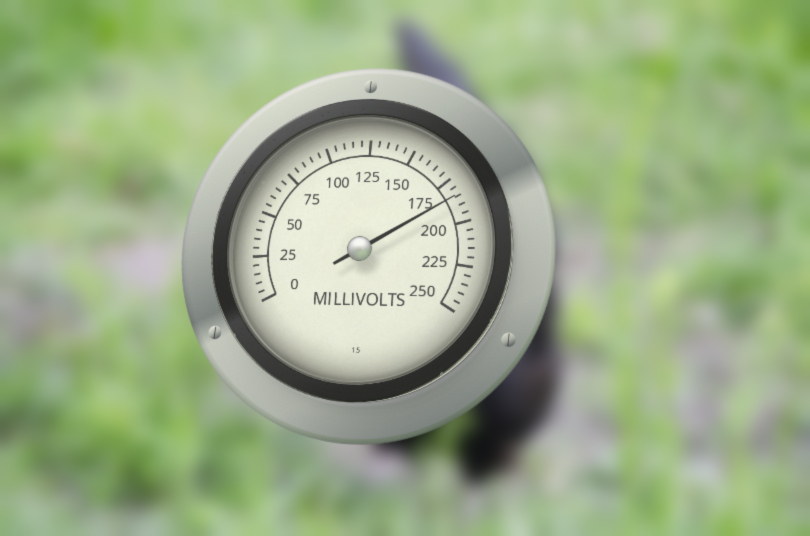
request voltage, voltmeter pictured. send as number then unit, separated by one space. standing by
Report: 185 mV
